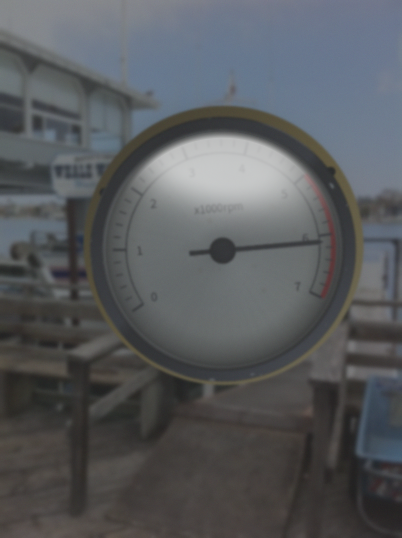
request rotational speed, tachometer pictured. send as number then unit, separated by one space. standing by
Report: 6100 rpm
